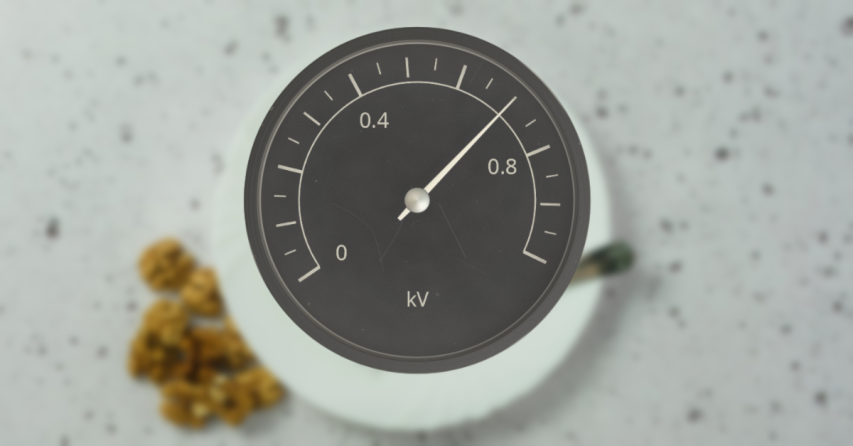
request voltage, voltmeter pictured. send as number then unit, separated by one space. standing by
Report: 0.7 kV
